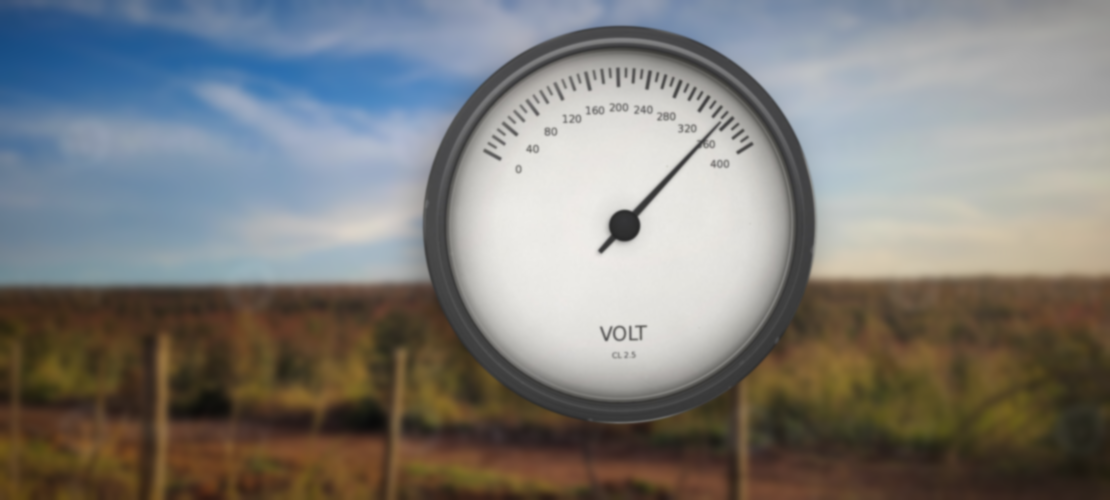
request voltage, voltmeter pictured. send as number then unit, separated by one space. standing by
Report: 350 V
